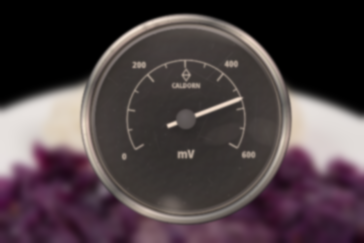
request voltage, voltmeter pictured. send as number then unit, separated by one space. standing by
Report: 475 mV
